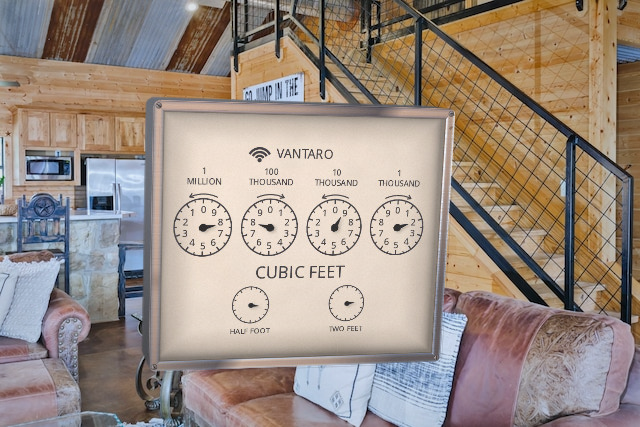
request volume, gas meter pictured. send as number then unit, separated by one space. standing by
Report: 779200 ft³
